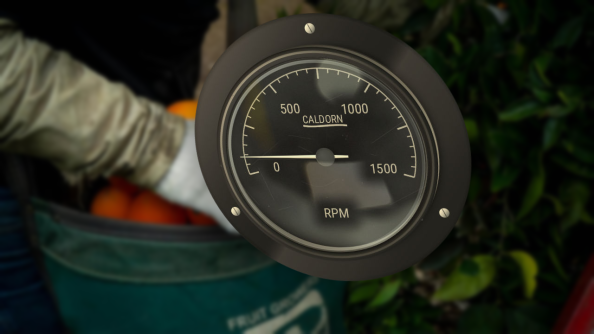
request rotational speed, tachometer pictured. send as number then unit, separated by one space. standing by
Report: 100 rpm
